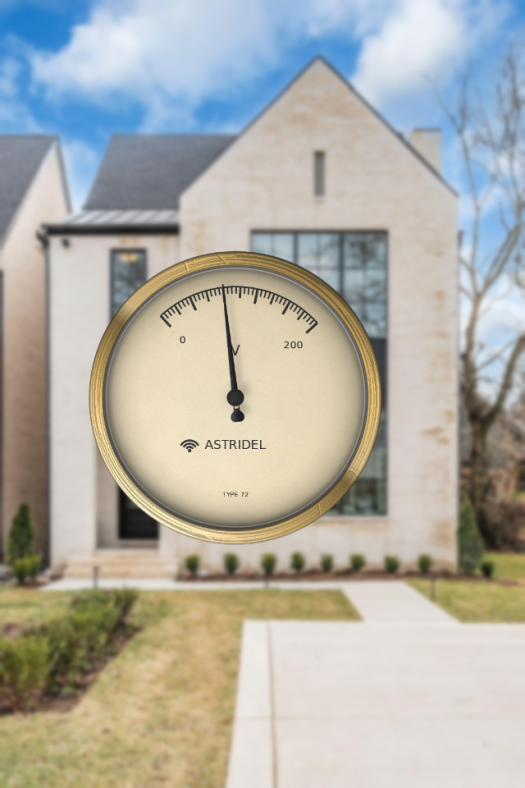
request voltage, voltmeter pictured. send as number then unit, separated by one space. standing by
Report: 80 V
